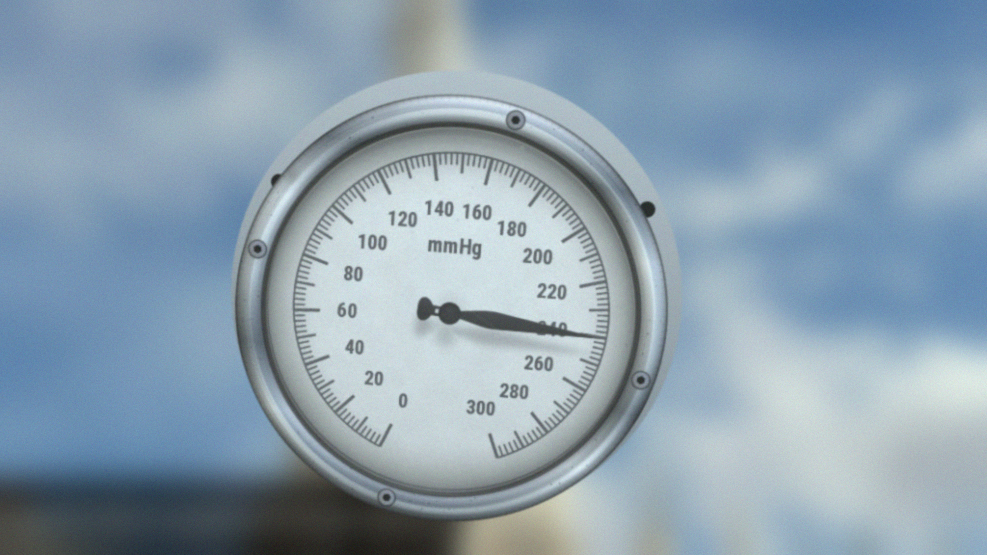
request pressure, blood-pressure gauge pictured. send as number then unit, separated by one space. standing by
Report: 240 mmHg
